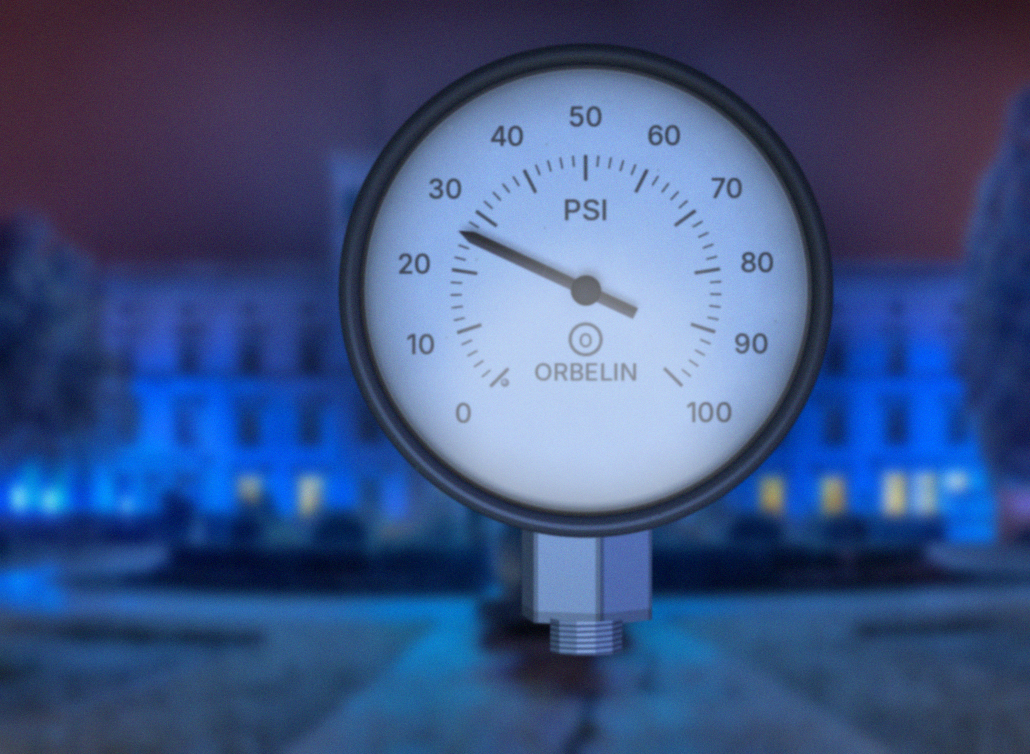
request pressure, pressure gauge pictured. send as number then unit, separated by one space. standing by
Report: 26 psi
